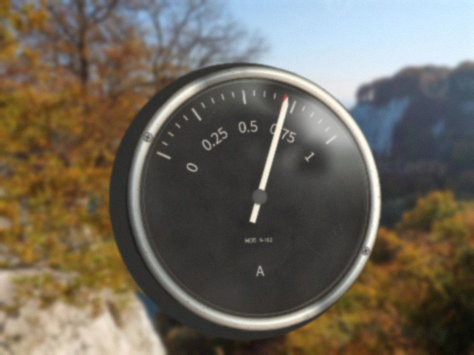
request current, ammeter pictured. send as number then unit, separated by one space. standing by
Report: 0.7 A
